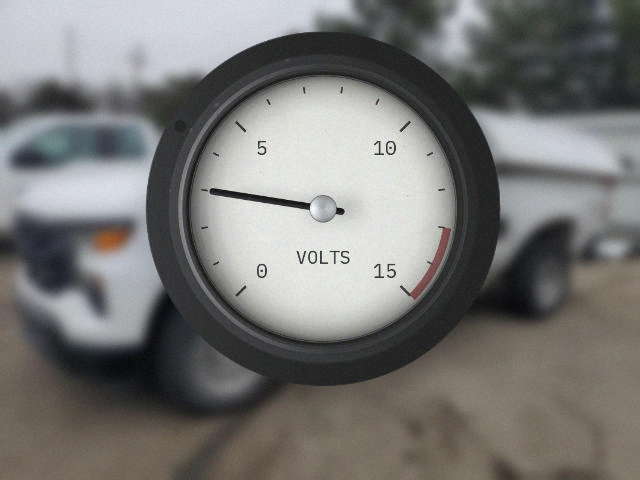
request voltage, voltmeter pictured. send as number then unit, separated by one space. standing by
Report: 3 V
